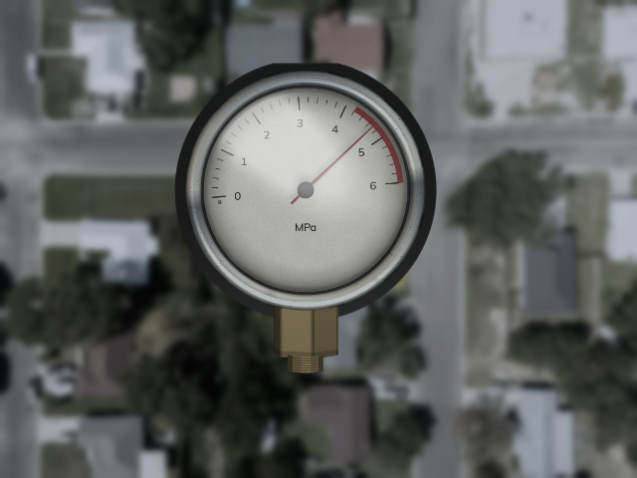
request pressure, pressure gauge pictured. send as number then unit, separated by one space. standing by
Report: 4.7 MPa
